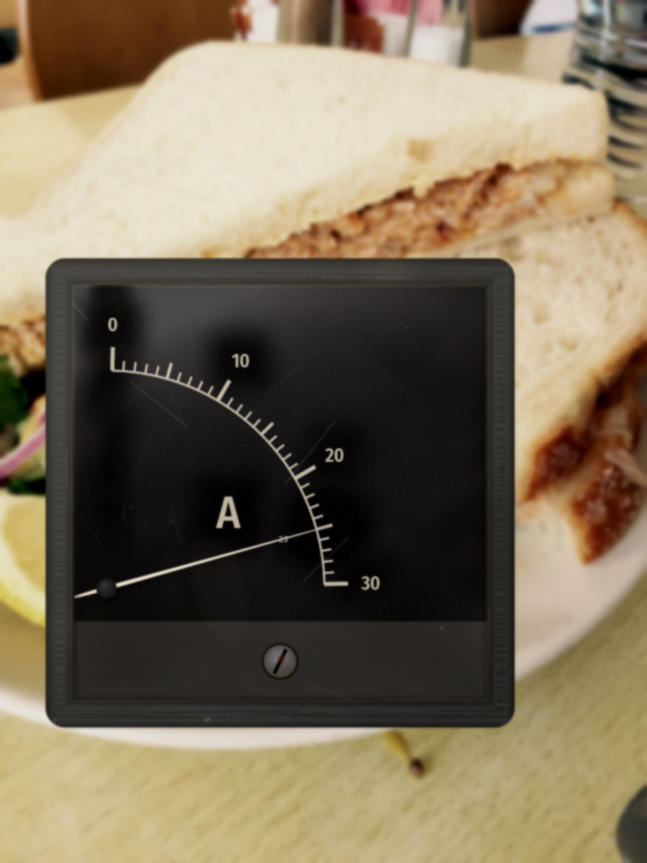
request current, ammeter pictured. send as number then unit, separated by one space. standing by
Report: 25 A
